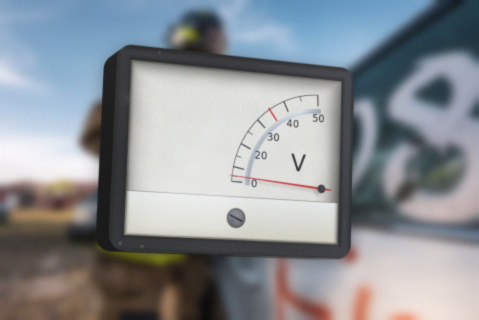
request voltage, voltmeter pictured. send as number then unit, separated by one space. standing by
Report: 5 V
